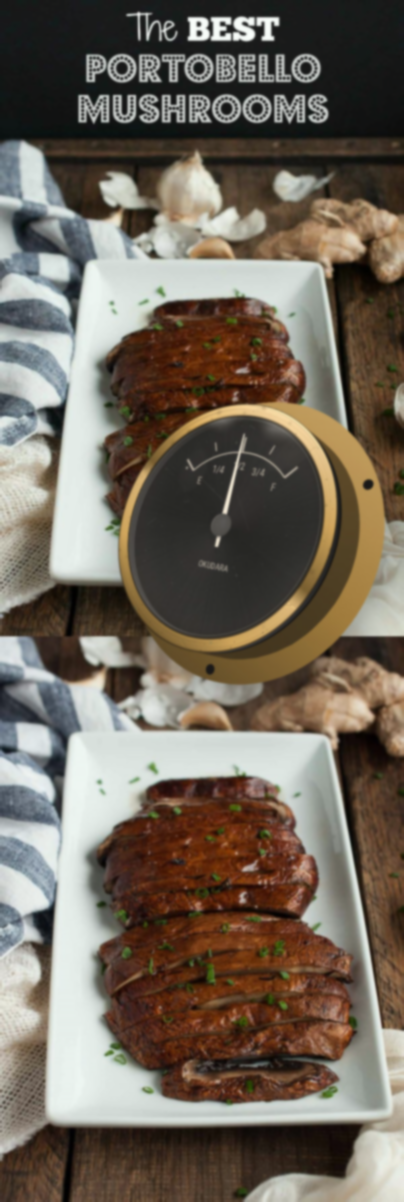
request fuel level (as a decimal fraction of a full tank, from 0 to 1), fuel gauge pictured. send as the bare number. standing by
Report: 0.5
